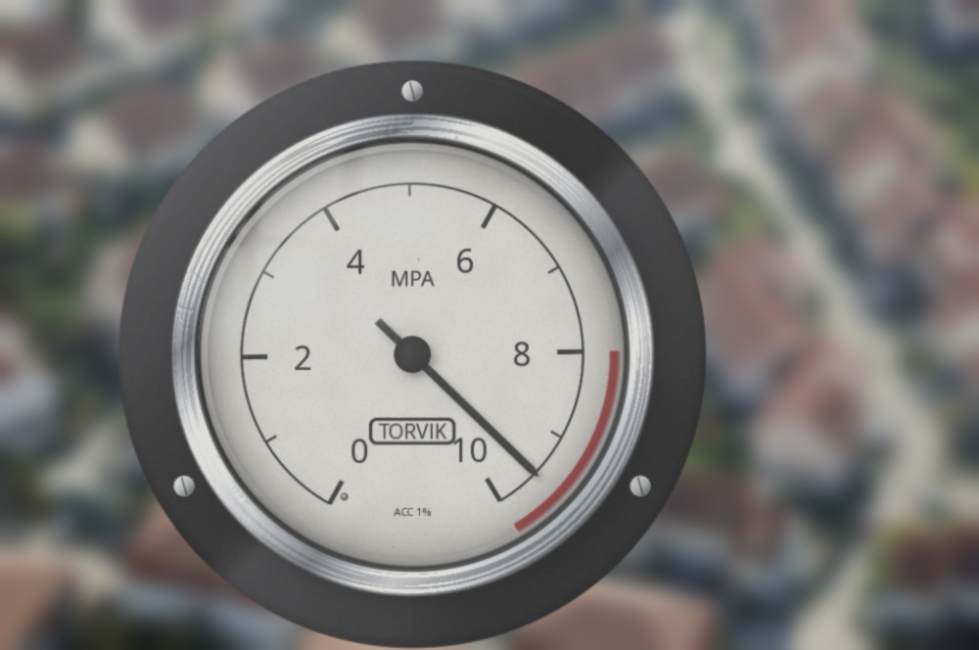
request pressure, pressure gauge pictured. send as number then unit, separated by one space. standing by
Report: 9.5 MPa
